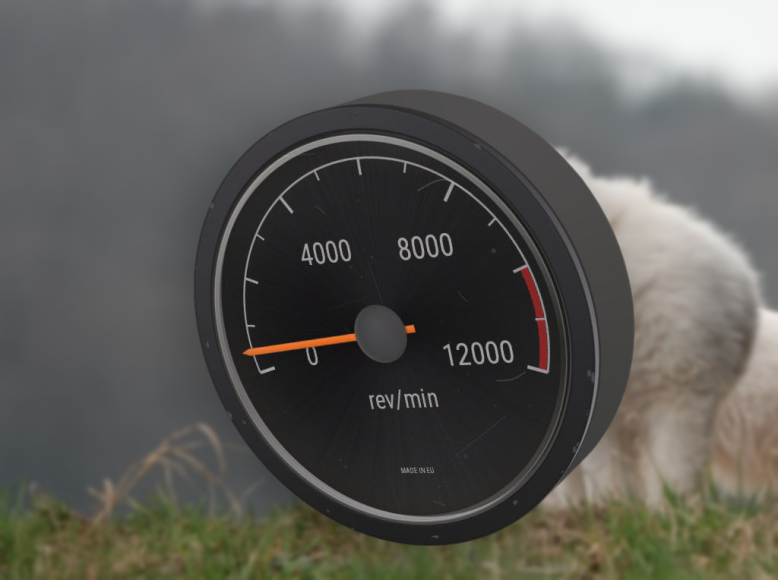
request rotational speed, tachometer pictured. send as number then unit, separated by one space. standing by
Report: 500 rpm
